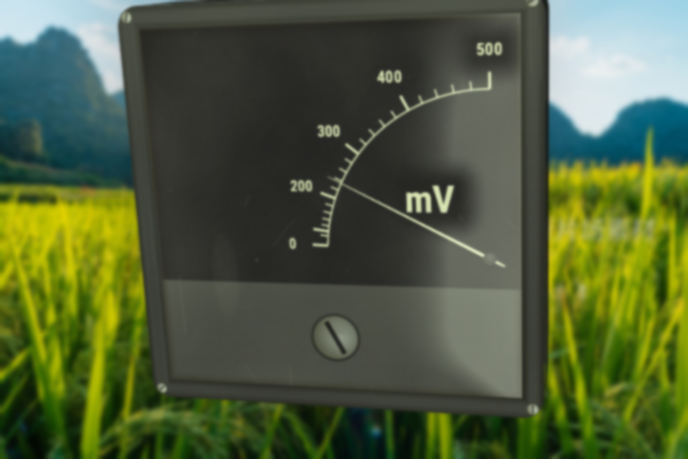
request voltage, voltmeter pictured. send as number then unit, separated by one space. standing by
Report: 240 mV
